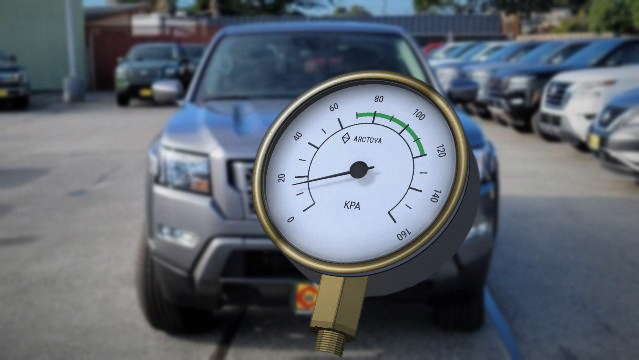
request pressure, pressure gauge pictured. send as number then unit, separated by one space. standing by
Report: 15 kPa
